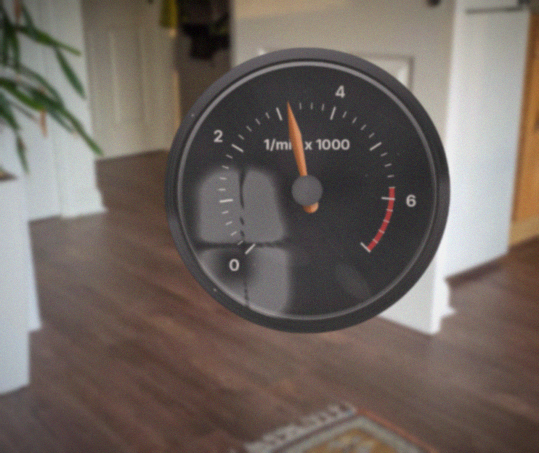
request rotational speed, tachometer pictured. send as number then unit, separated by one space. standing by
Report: 3200 rpm
